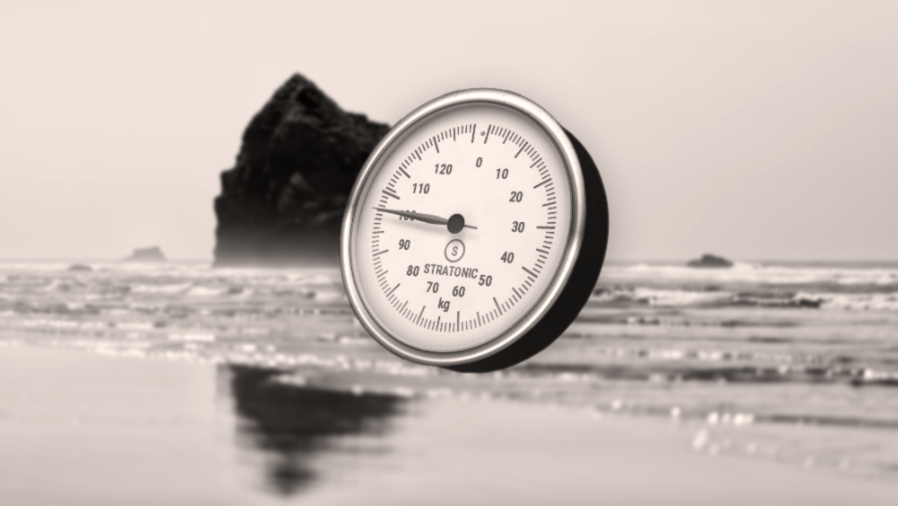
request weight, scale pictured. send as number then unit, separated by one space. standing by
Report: 100 kg
